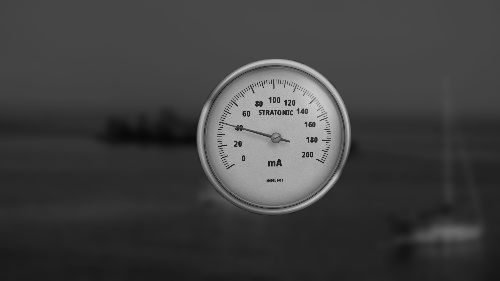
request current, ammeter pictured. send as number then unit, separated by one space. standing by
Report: 40 mA
